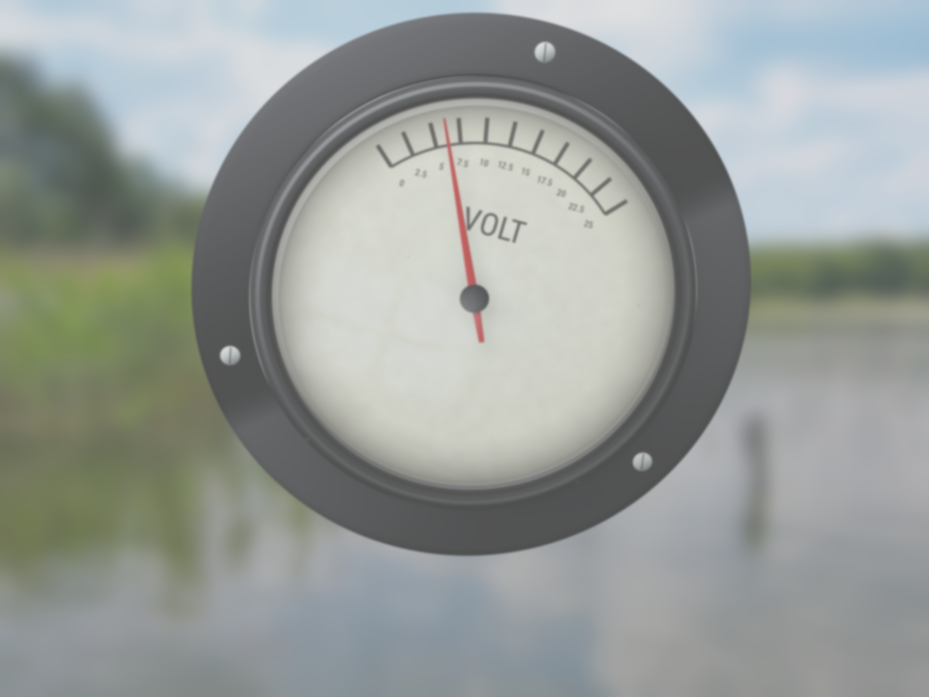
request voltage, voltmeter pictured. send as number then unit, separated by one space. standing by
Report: 6.25 V
